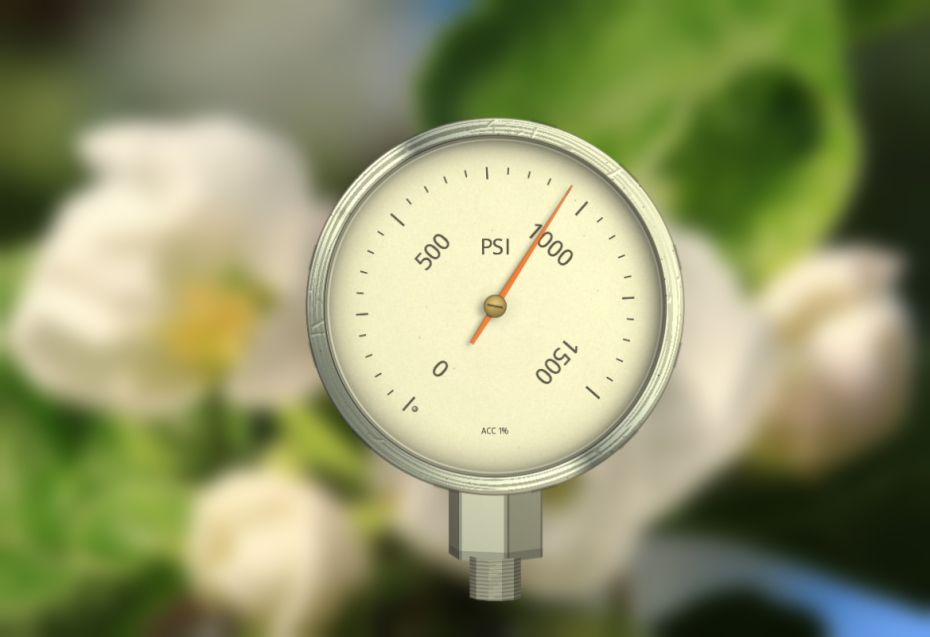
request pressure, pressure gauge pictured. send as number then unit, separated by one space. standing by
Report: 950 psi
